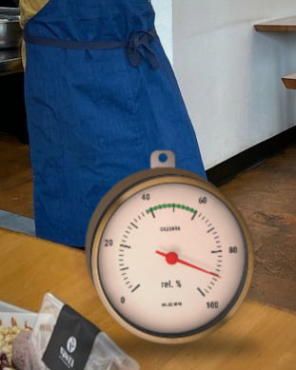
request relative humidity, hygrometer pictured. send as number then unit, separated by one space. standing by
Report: 90 %
